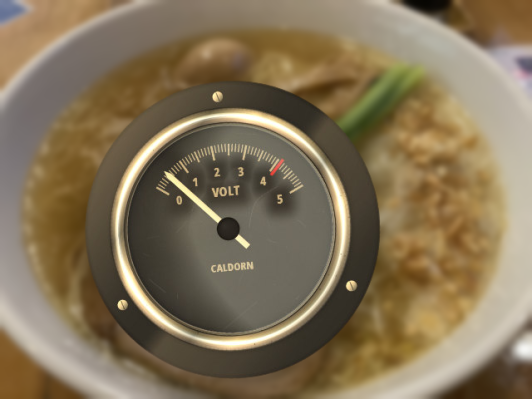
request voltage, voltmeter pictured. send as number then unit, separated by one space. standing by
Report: 0.5 V
